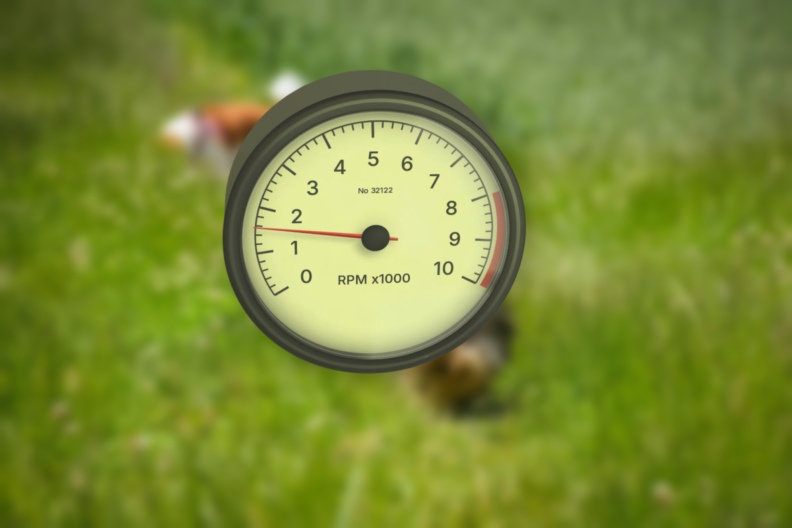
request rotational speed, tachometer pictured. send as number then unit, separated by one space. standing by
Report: 1600 rpm
